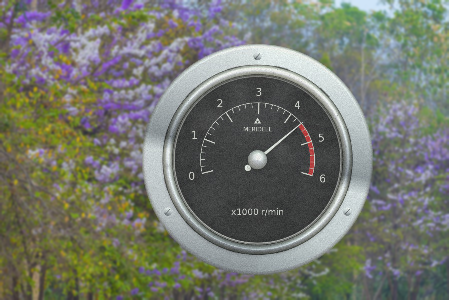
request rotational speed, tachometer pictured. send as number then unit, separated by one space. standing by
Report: 4400 rpm
